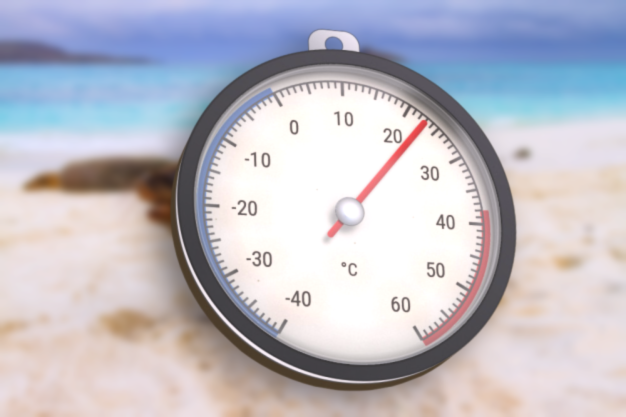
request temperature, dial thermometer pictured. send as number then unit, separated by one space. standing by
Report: 23 °C
